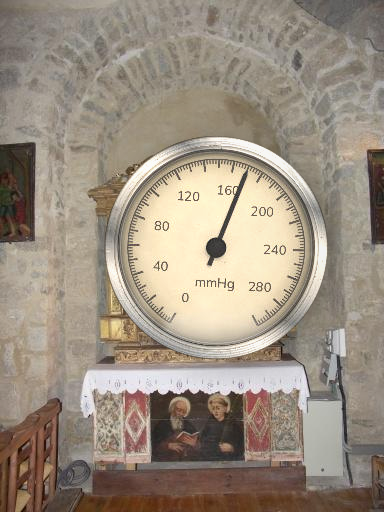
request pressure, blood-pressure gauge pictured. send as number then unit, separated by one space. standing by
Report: 170 mmHg
